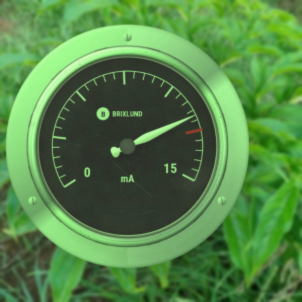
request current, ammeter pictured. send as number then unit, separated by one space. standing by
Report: 11.75 mA
